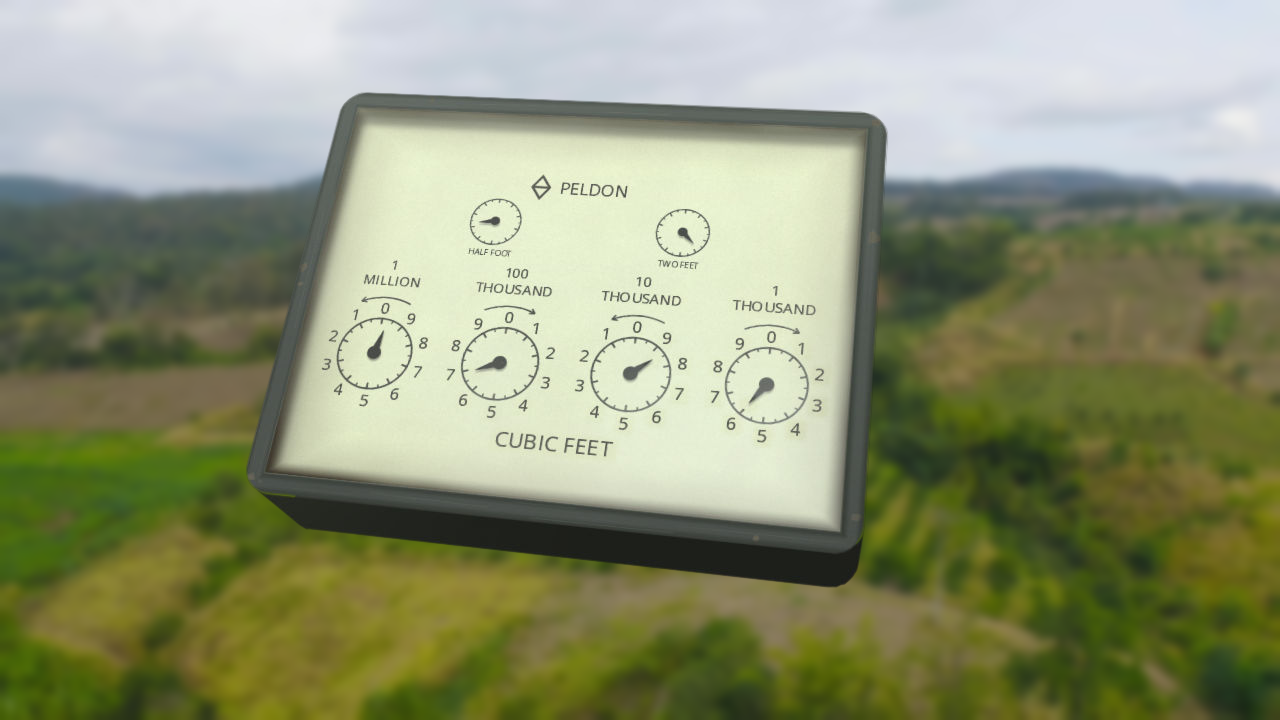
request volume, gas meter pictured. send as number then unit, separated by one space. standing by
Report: 968600 ft³
